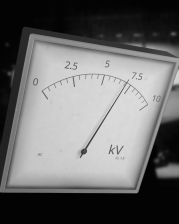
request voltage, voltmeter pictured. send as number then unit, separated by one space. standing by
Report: 7 kV
